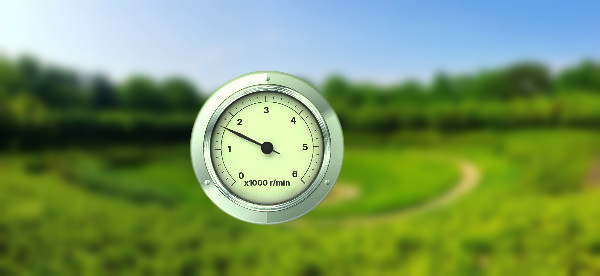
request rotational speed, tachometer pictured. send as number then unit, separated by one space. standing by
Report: 1600 rpm
